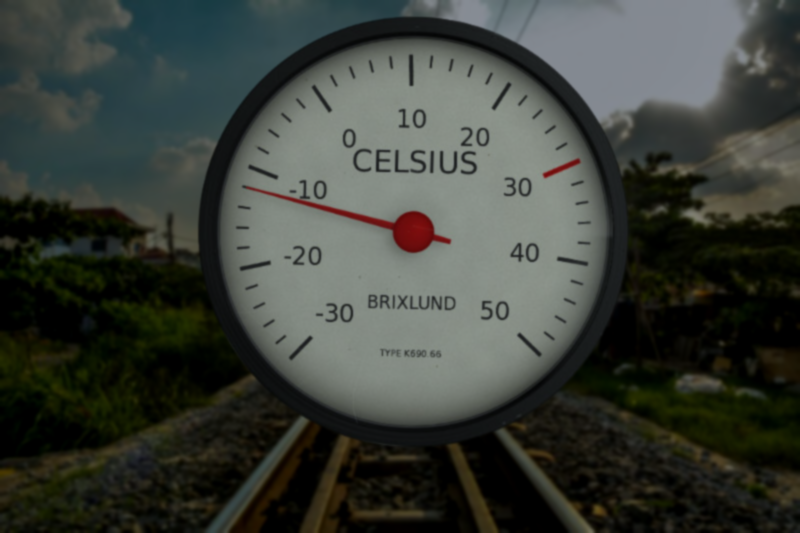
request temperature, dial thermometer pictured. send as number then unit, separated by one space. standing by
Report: -12 °C
